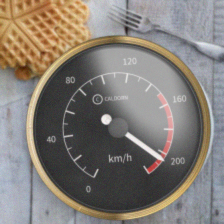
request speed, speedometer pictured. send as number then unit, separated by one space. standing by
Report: 205 km/h
